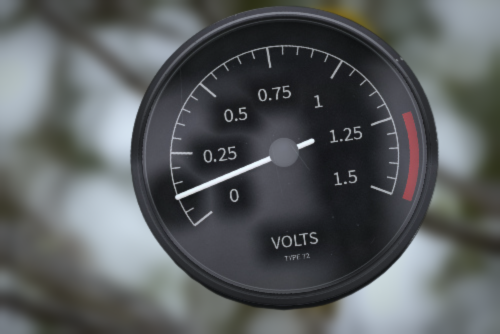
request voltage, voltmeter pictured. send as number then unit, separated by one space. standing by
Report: 0.1 V
